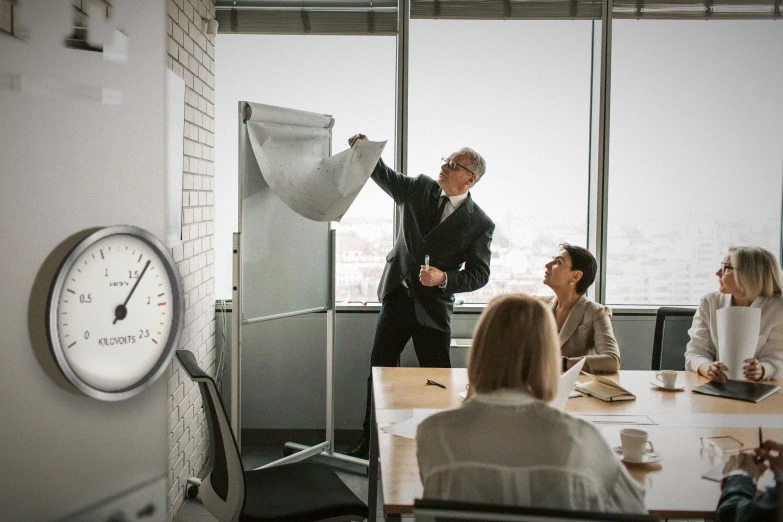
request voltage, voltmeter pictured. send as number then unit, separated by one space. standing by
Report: 1.6 kV
